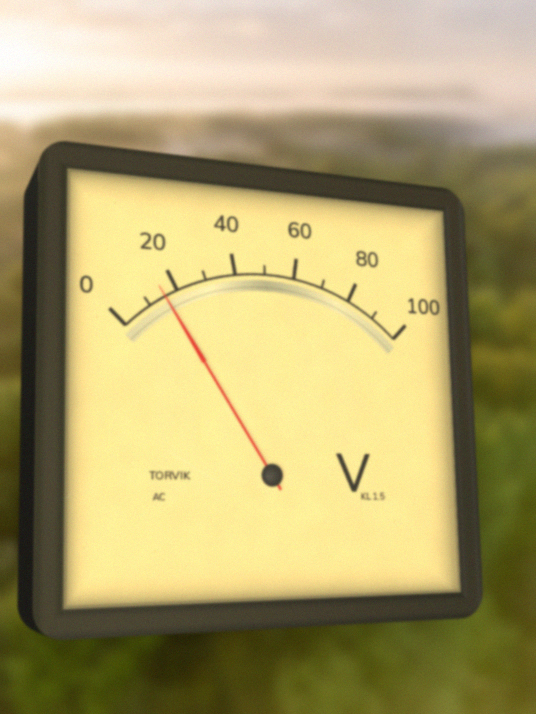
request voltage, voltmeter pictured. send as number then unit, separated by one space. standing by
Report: 15 V
